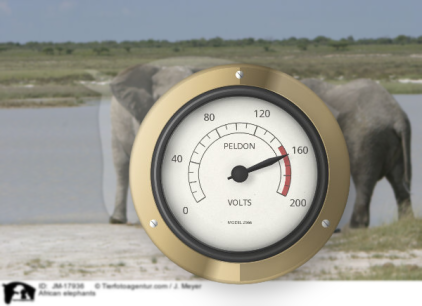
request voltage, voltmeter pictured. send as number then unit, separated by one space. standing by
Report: 160 V
